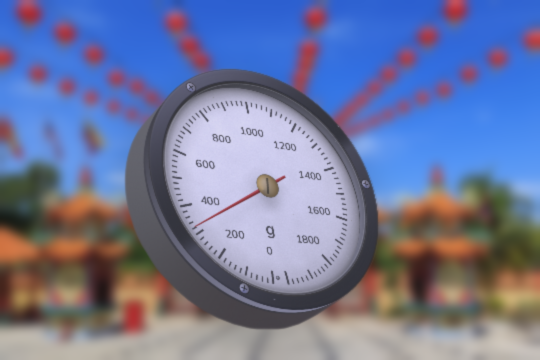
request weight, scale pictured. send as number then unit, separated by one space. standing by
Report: 320 g
